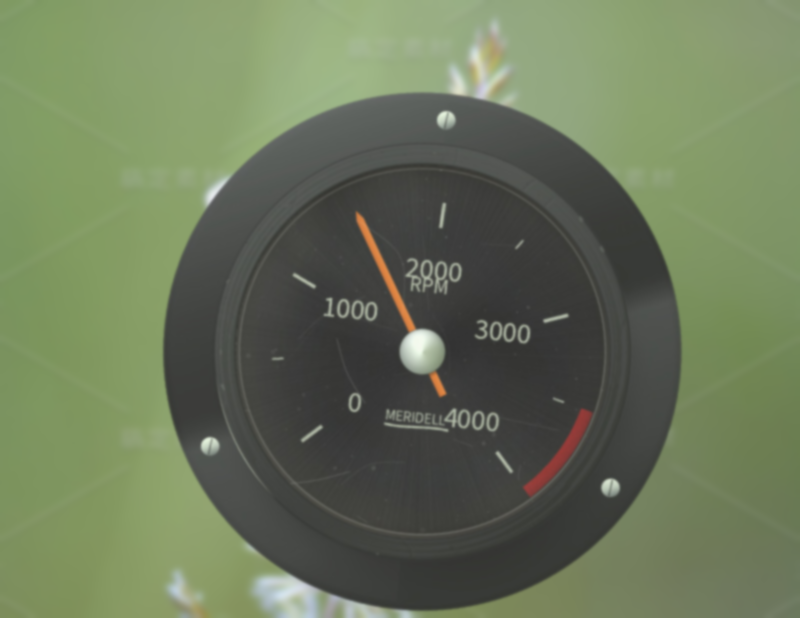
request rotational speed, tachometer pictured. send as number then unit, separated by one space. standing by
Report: 1500 rpm
